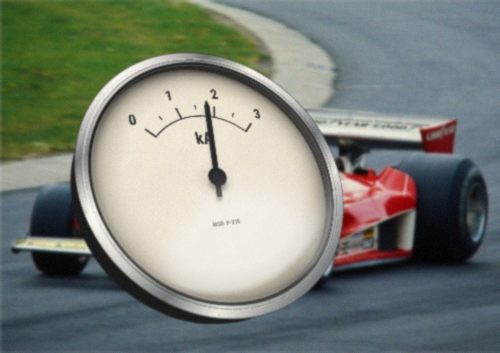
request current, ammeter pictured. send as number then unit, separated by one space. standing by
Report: 1.75 kA
